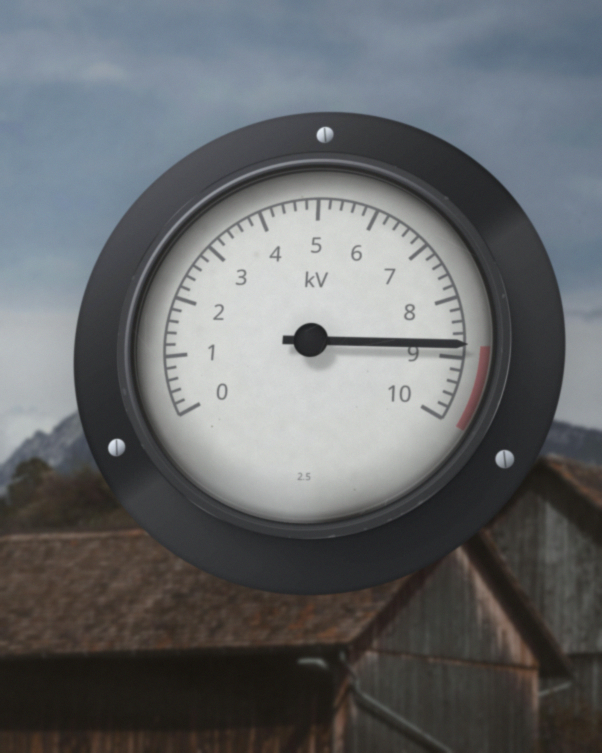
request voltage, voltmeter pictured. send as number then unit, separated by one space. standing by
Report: 8.8 kV
